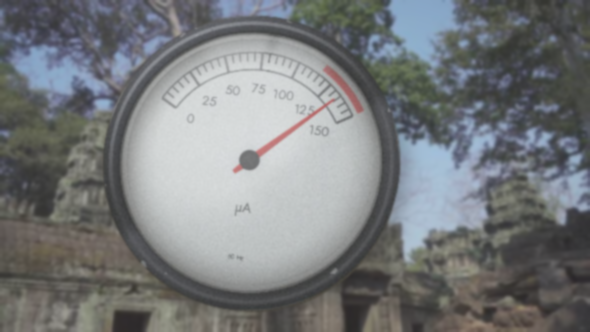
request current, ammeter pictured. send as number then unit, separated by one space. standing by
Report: 135 µA
